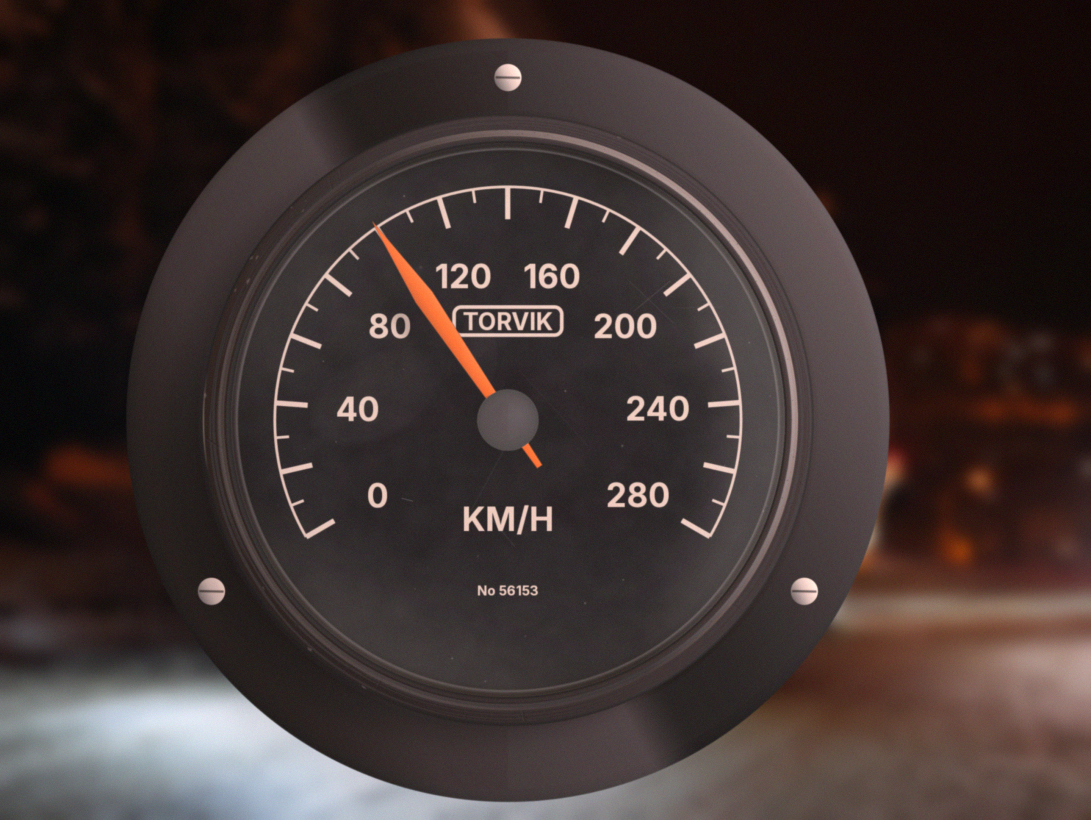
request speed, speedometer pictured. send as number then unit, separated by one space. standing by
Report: 100 km/h
